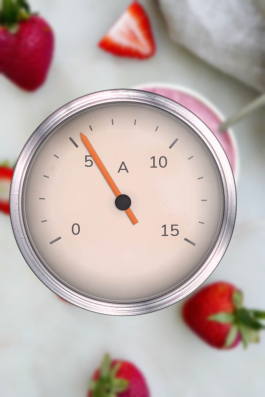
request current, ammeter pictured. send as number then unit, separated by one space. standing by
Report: 5.5 A
